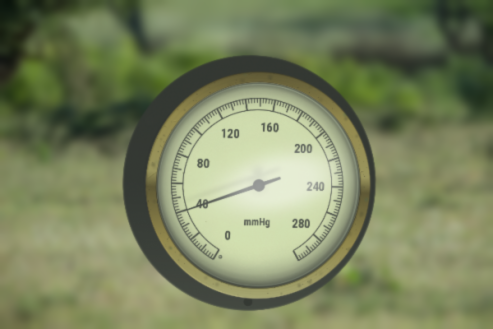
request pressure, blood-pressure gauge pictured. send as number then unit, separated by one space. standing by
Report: 40 mmHg
